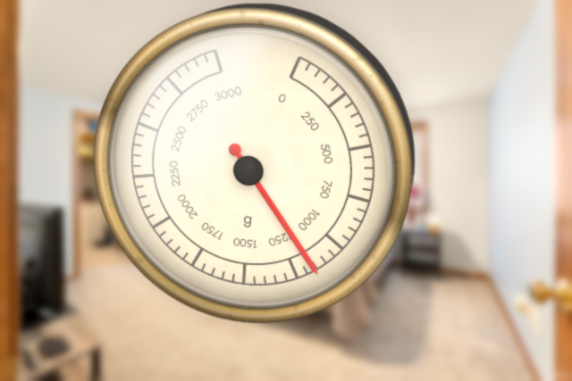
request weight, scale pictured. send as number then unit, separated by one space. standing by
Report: 1150 g
